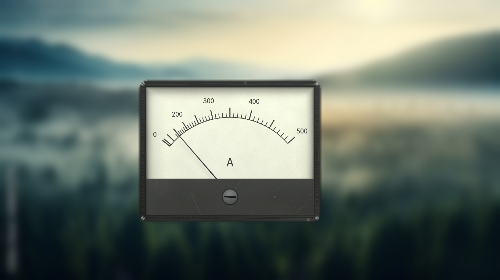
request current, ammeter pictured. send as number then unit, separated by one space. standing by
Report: 150 A
